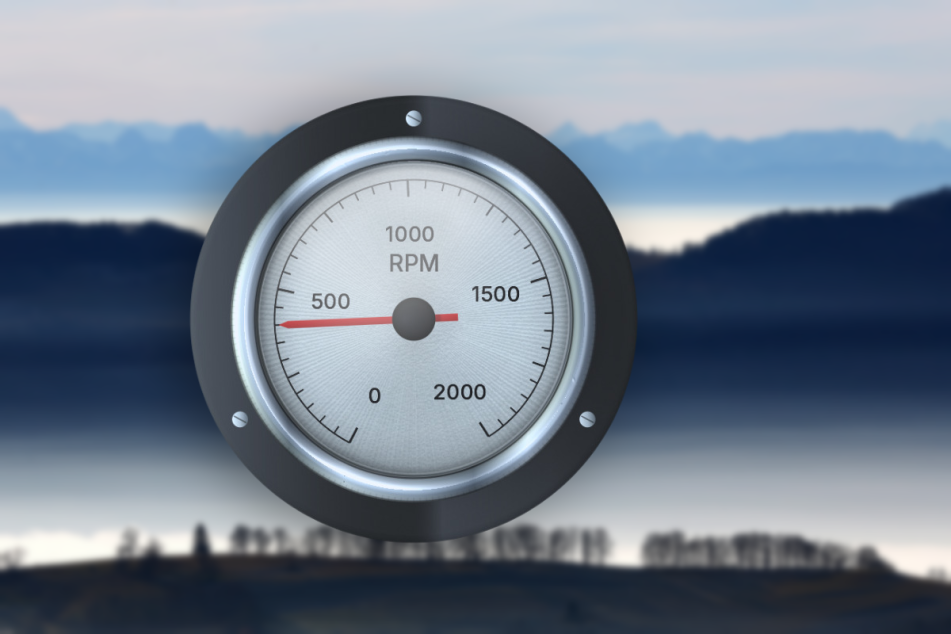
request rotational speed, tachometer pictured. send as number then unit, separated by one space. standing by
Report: 400 rpm
